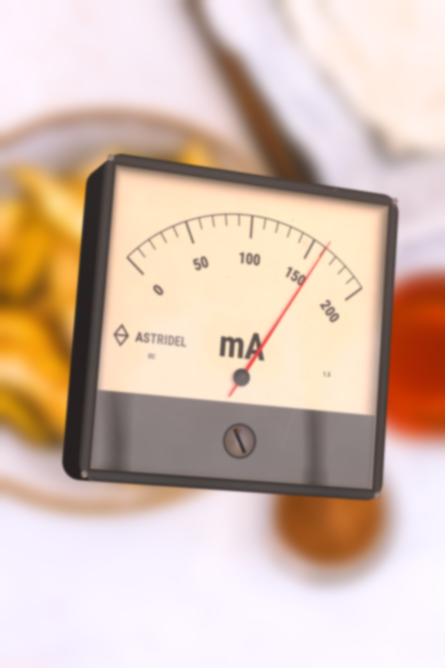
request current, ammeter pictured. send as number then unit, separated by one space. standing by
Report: 160 mA
